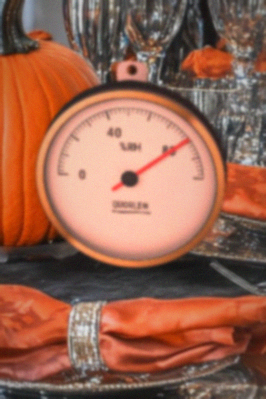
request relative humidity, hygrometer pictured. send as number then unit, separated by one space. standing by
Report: 80 %
